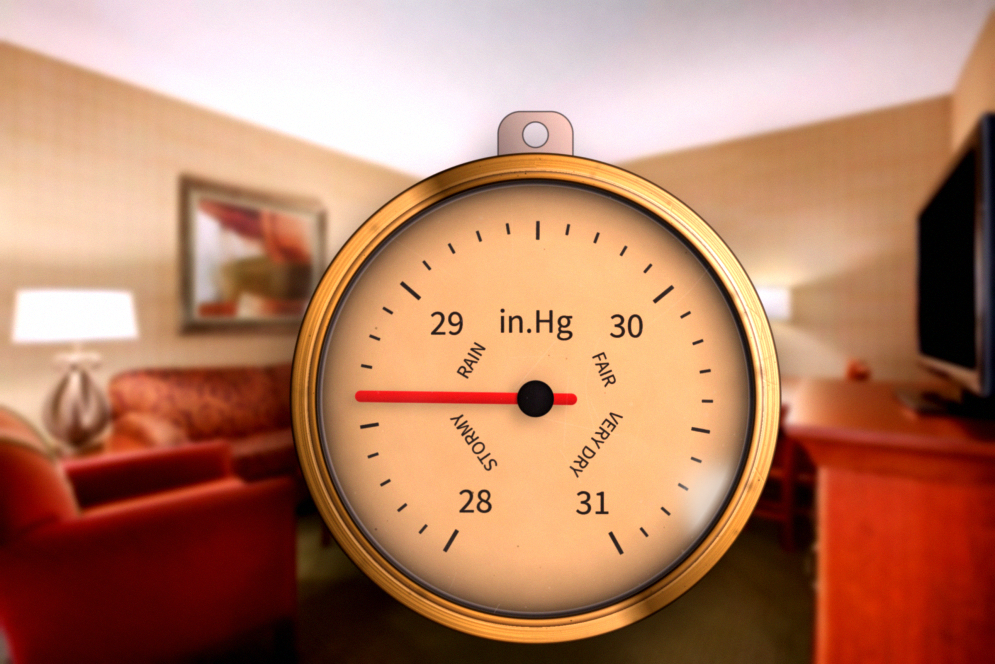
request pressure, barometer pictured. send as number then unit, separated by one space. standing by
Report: 28.6 inHg
